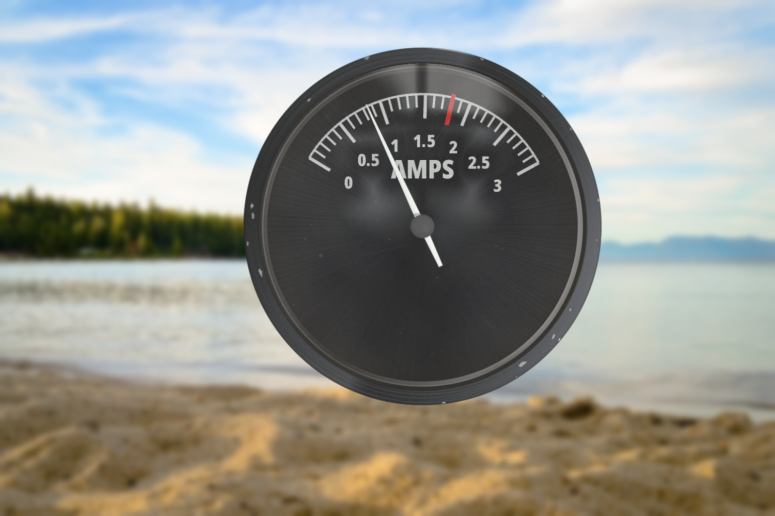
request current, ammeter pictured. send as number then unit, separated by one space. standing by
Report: 0.85 A
